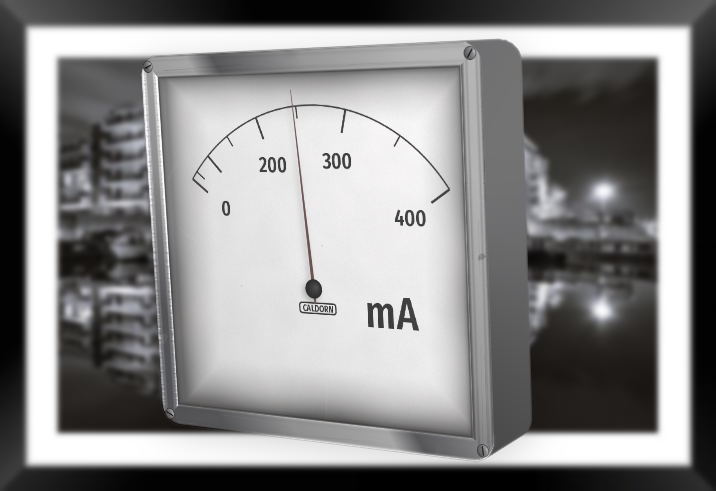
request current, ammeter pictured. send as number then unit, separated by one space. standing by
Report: 250 mA
